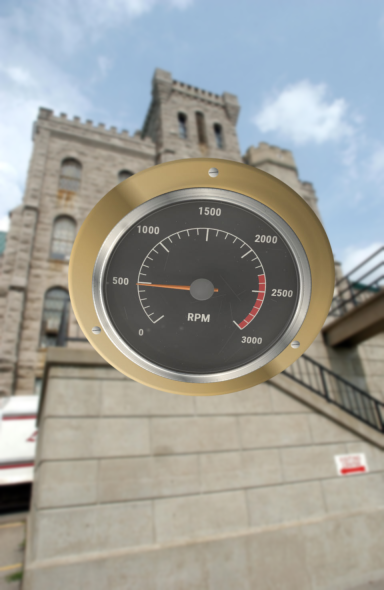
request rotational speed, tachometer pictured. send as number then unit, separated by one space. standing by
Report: 500 rpm
